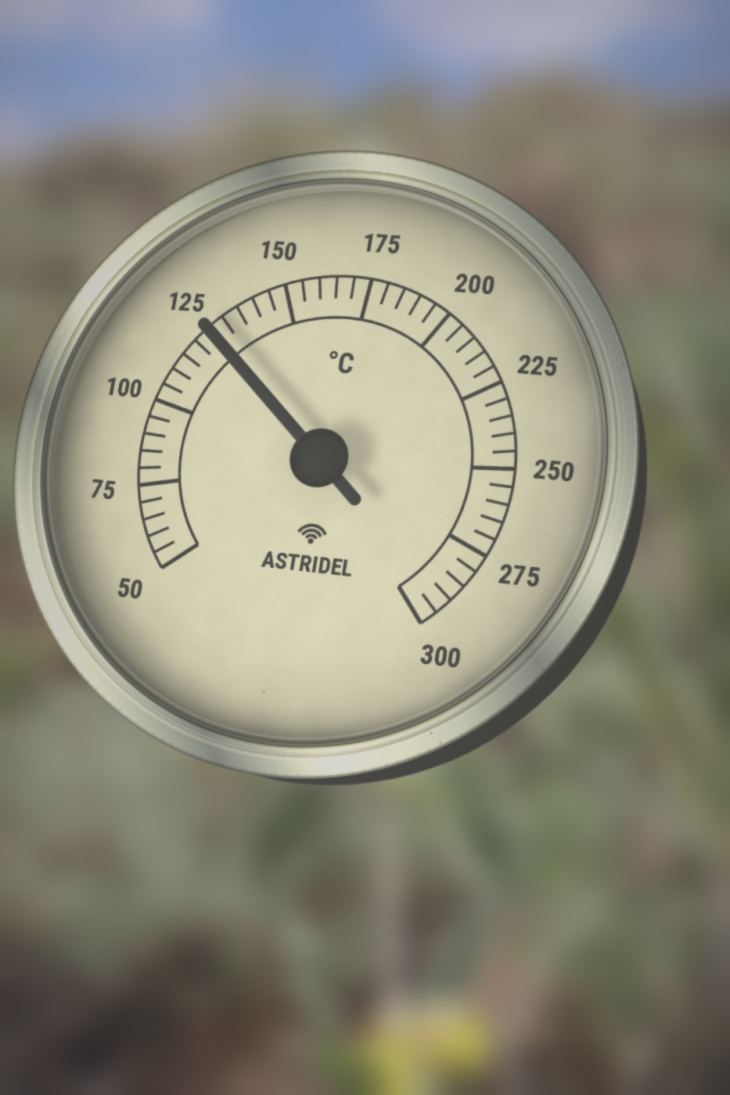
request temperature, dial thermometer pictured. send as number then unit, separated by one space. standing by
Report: 125 °C
